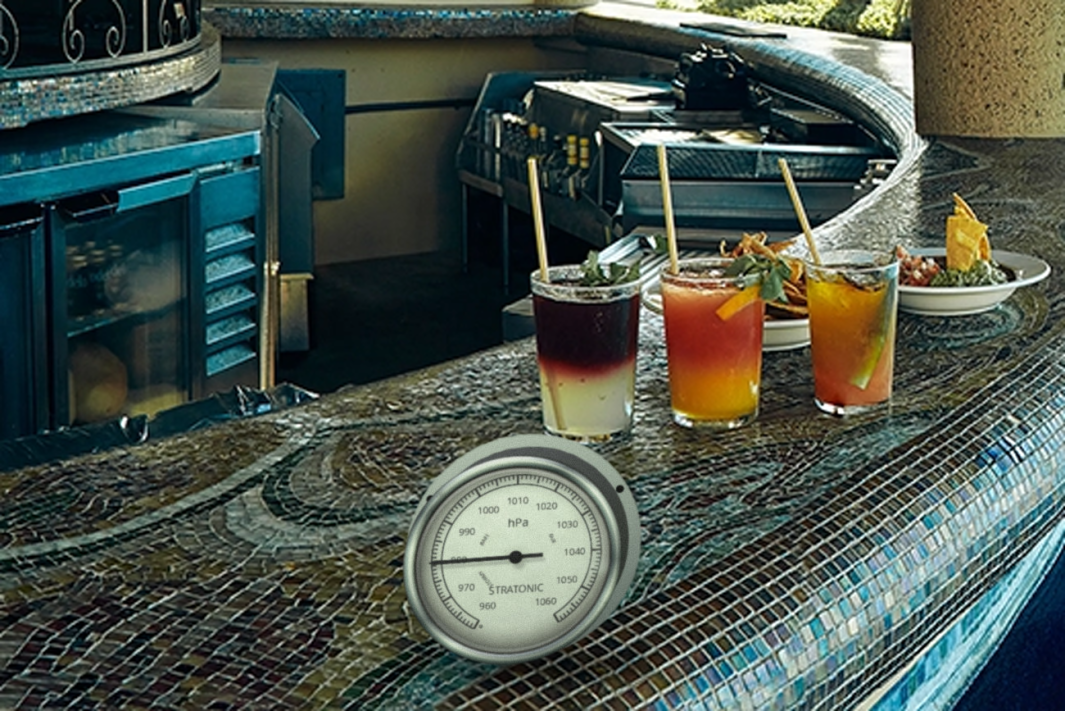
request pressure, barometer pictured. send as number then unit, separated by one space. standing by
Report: 980 hPa
